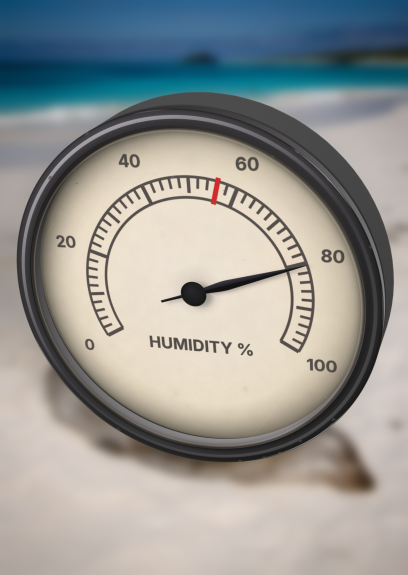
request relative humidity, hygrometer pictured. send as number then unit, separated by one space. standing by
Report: 80 %
